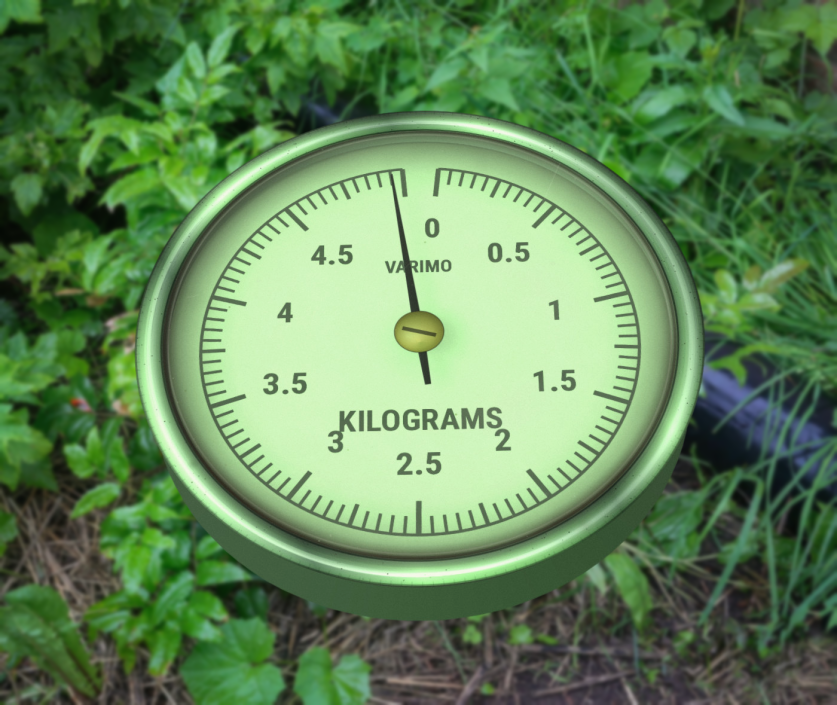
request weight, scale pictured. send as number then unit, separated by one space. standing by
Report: 4.95 kg
